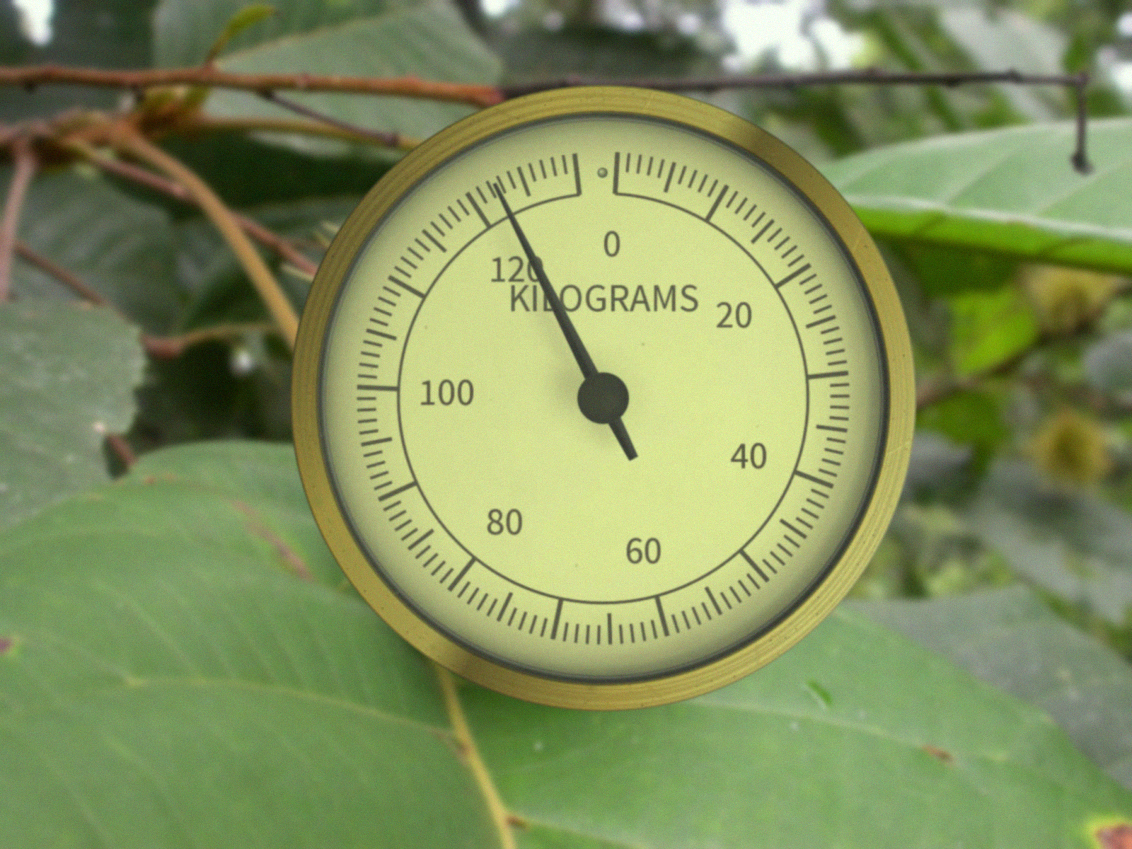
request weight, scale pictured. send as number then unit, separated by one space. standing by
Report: 122.5 kg
